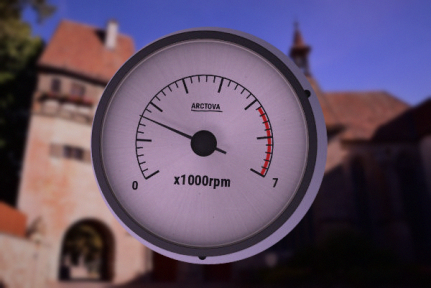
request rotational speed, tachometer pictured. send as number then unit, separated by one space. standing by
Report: 1600 rpm
